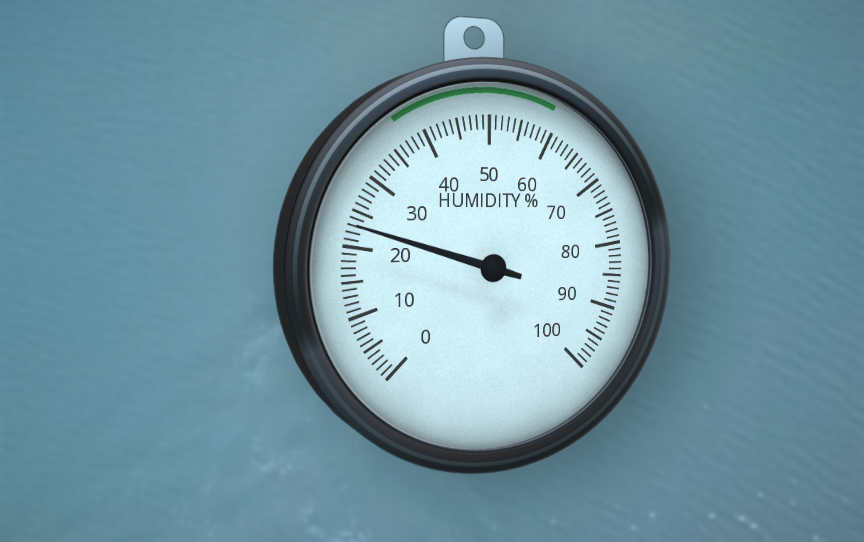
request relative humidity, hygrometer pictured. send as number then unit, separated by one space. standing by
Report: 23 %
